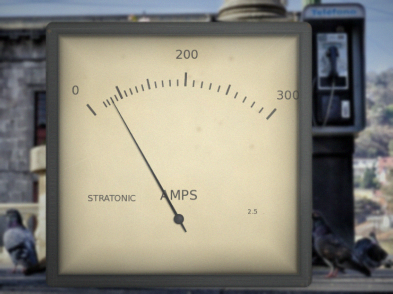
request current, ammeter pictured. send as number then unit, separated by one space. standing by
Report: 80 A
